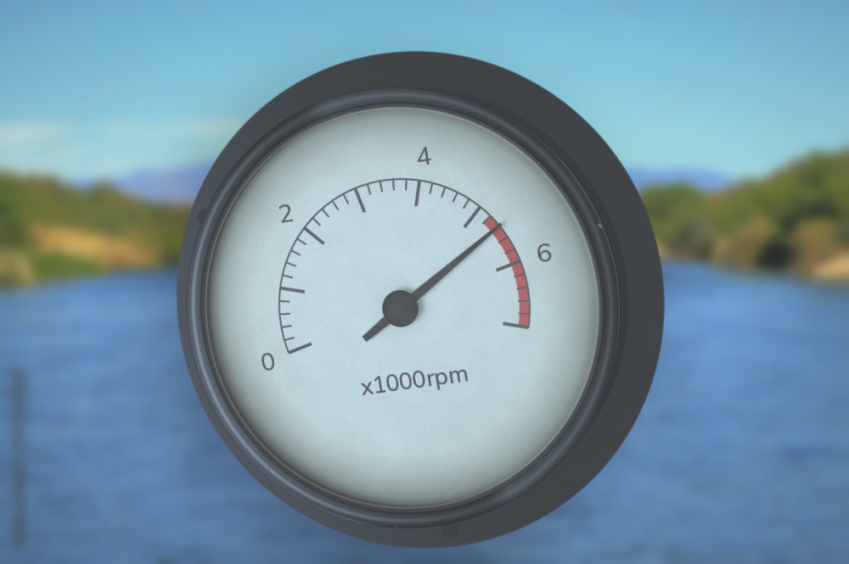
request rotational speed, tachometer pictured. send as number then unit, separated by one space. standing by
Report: 5400 rpm
